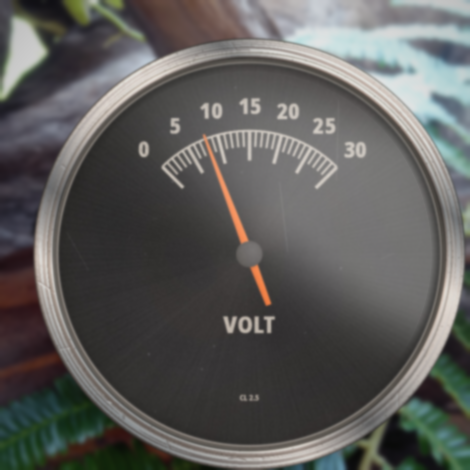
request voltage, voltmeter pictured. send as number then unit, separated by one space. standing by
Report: 8 V
